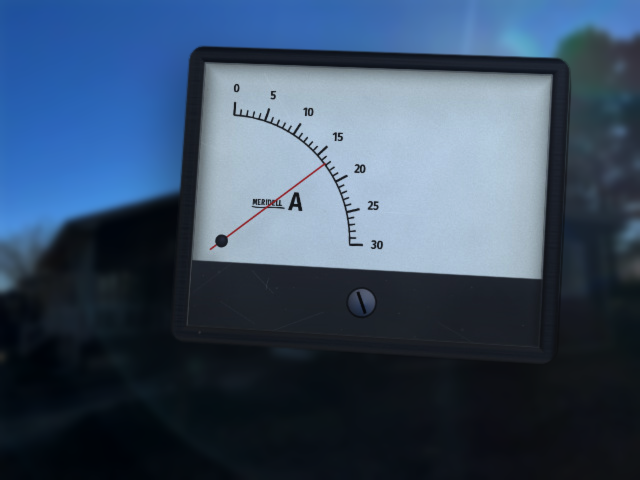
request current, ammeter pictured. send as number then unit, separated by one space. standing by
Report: 17 A
